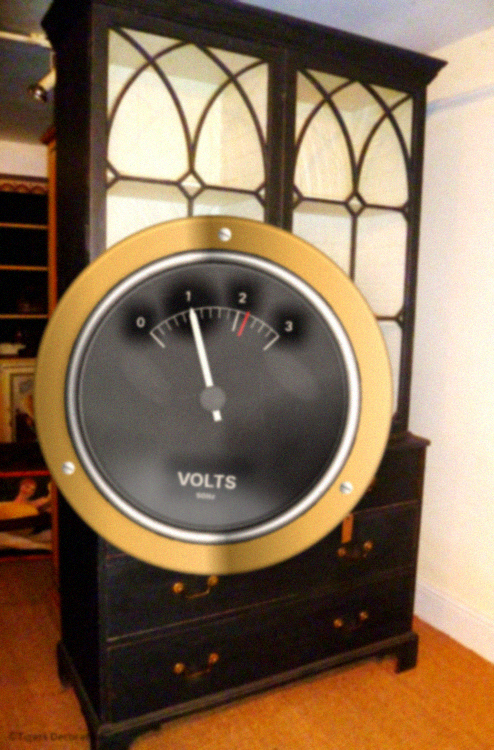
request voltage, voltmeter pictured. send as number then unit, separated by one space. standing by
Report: 1 V
